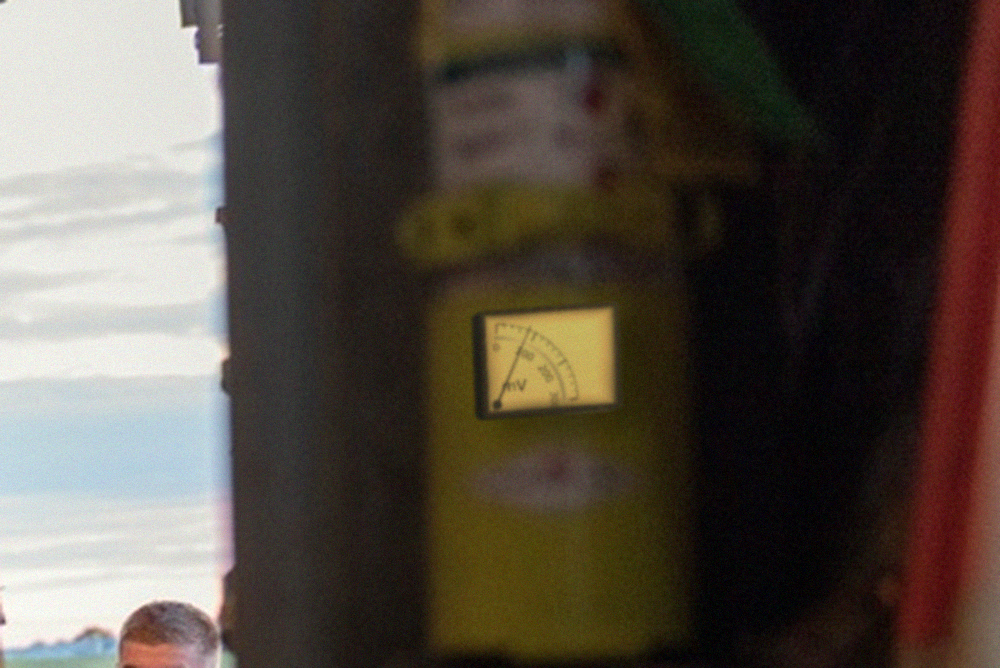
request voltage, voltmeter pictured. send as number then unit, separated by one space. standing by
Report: 80 mV
